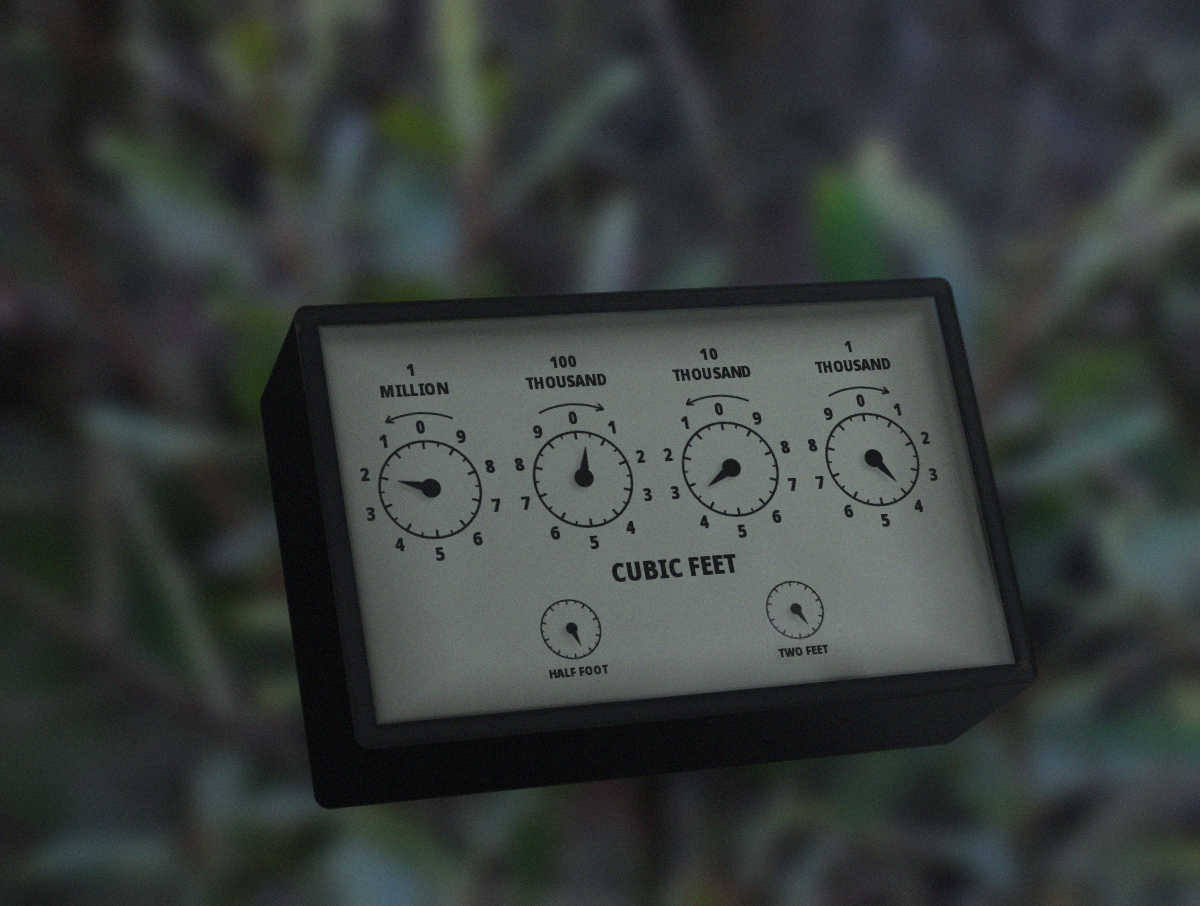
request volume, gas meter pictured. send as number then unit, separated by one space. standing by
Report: 203400 ft³
